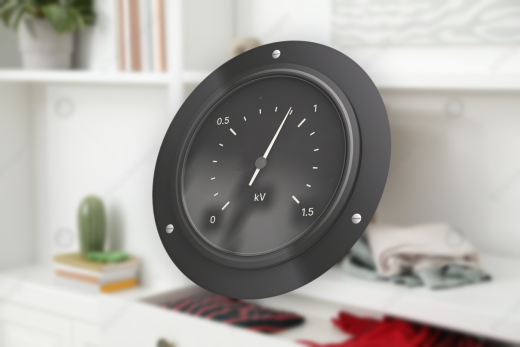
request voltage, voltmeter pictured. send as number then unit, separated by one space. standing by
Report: 0.9 kV
